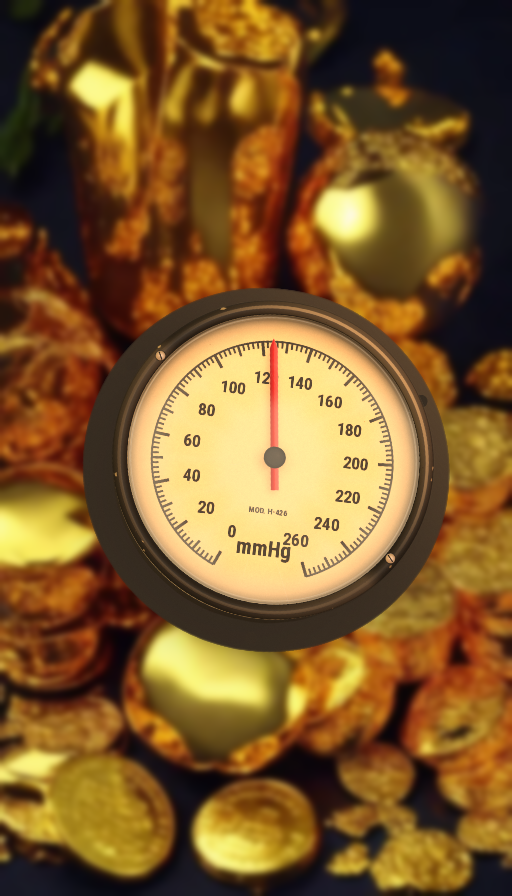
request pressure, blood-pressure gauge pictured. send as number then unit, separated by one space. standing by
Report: 124 mmHg
